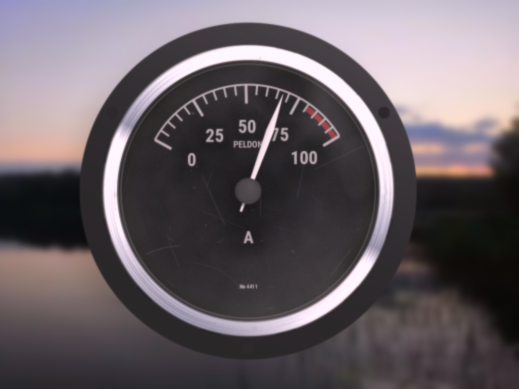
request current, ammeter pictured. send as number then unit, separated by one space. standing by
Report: 67.5 A
